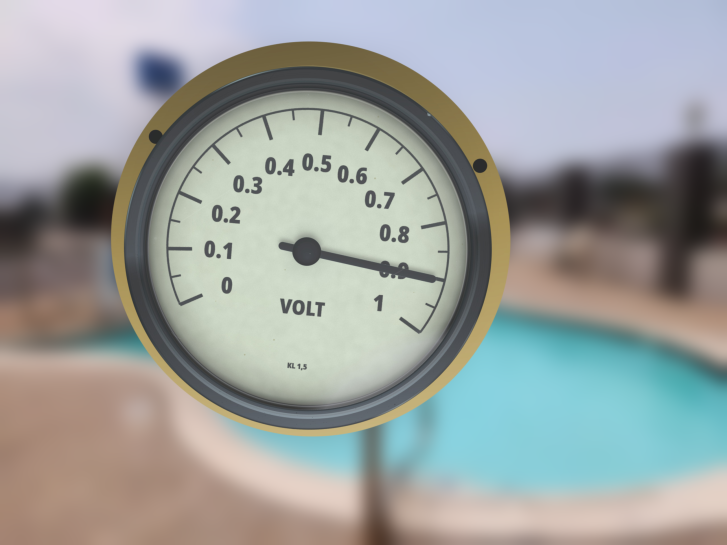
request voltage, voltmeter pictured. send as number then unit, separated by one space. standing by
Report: 0.9 V
